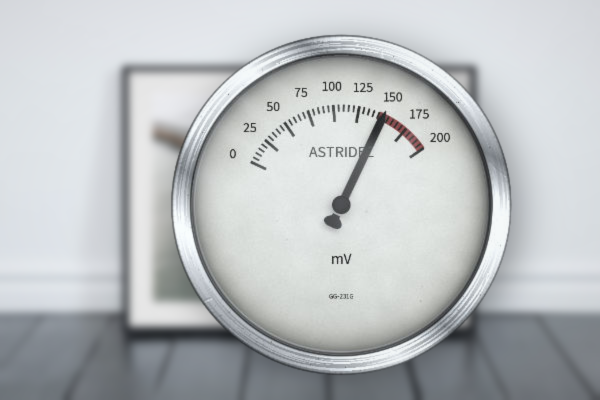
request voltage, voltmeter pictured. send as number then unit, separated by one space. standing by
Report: 150 mV
